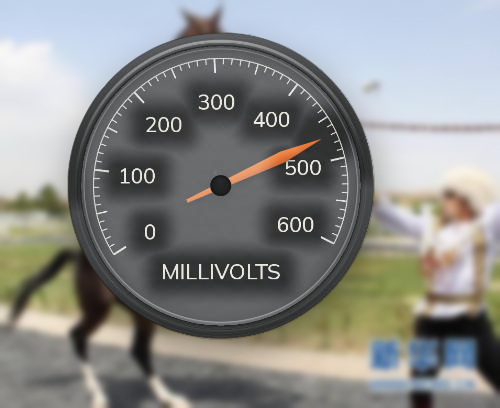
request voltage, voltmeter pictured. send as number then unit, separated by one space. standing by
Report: 470 mV
